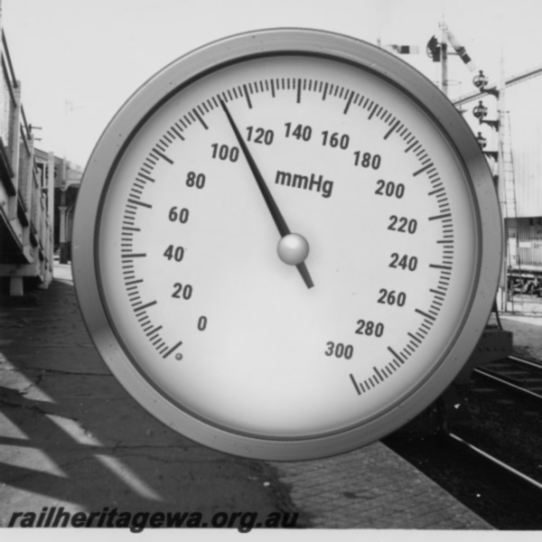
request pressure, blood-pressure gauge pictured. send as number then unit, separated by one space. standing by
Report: 110 mmHg
